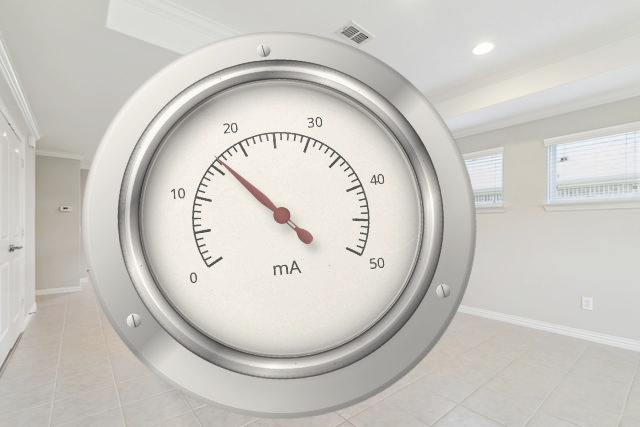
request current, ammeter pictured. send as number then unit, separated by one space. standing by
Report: 16 mA
